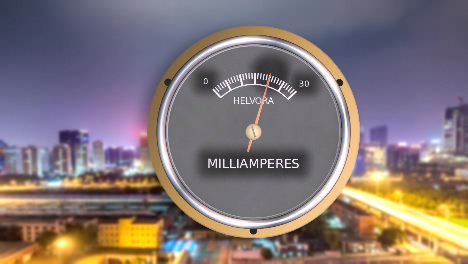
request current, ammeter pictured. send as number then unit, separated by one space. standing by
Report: 20 mA
